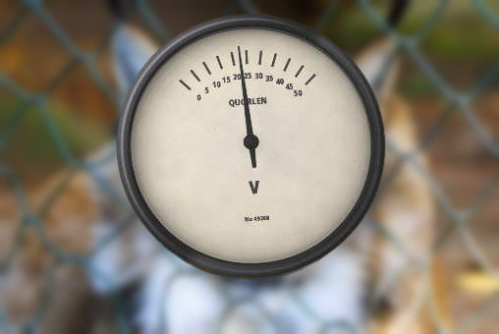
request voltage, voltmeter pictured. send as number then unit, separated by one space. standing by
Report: 22.5 V
